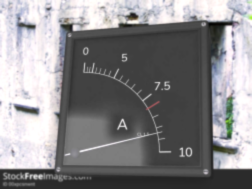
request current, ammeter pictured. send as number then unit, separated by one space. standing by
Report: 9.25 A
